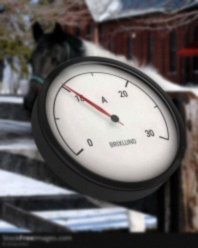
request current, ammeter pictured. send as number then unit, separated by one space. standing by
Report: 10 A
